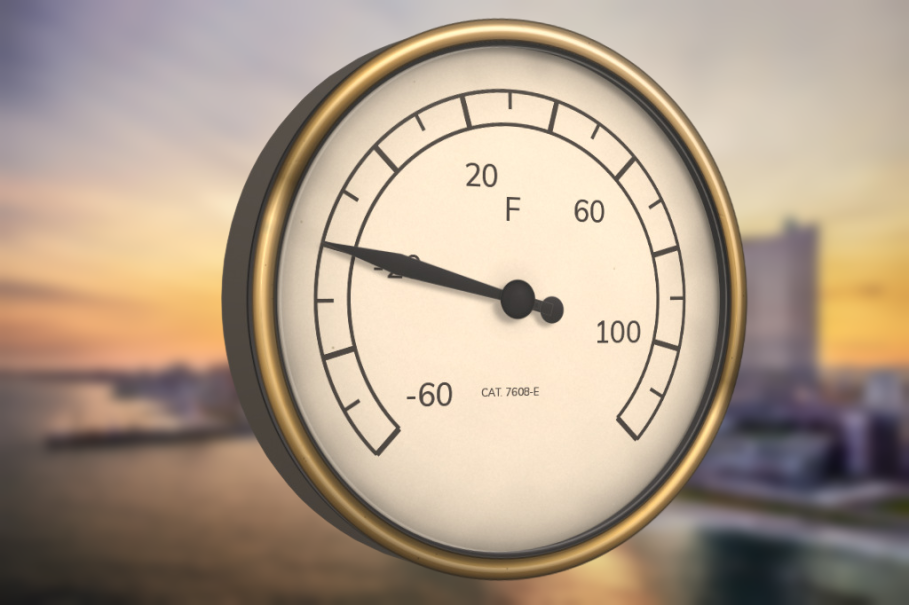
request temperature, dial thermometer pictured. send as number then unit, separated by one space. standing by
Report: -20 °F
